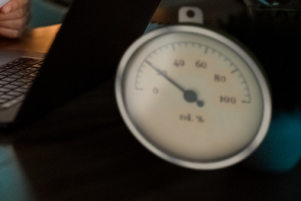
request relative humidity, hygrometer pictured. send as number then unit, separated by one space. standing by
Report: 20 %
